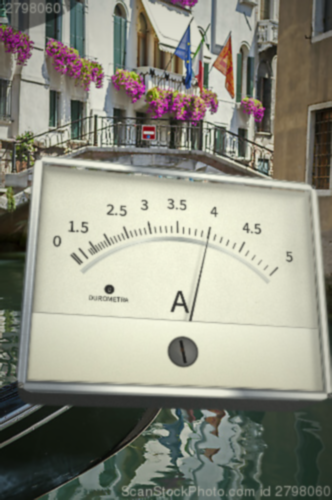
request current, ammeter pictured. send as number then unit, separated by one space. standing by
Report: 4 A
